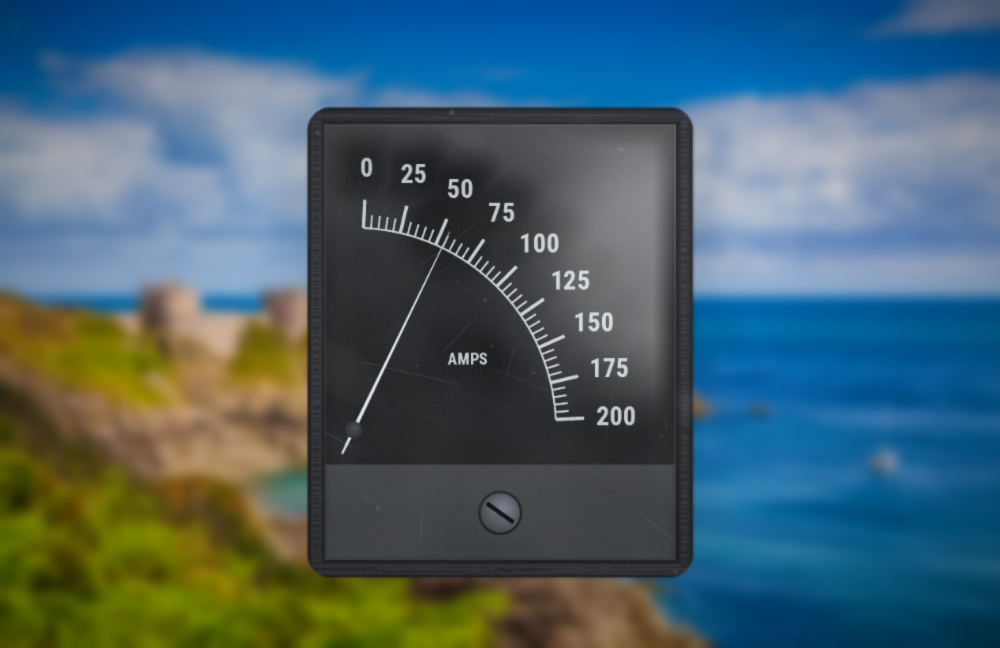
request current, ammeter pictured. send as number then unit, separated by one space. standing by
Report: 55 A
